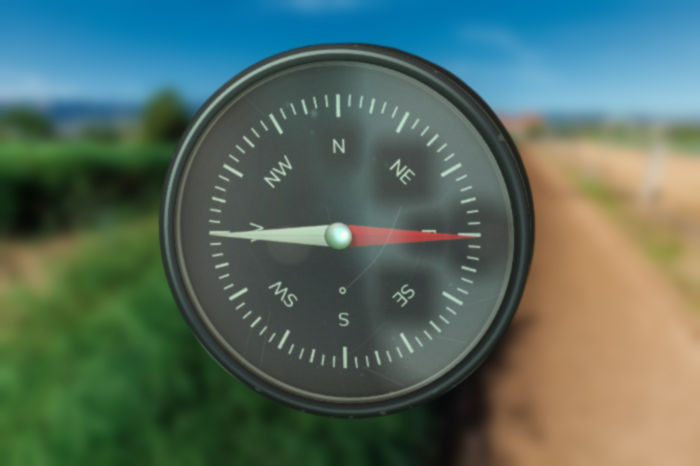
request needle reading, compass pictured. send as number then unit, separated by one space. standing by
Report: 90 °
